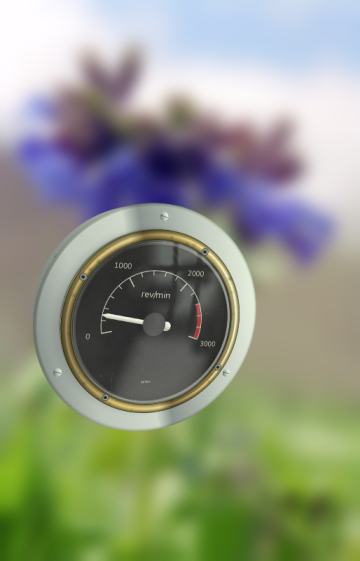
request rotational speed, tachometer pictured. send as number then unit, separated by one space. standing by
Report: 300 rpm
